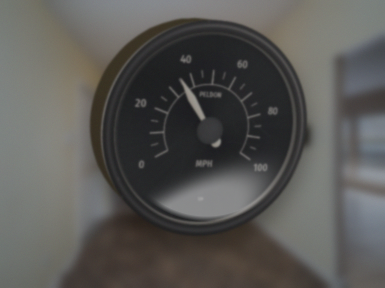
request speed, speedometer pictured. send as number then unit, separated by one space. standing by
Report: 35 mph
